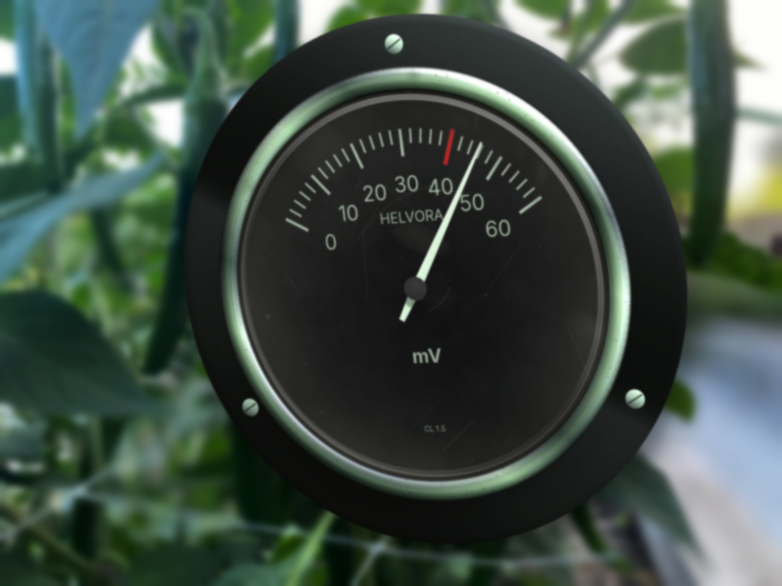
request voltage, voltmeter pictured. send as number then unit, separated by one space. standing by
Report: 46 mV
